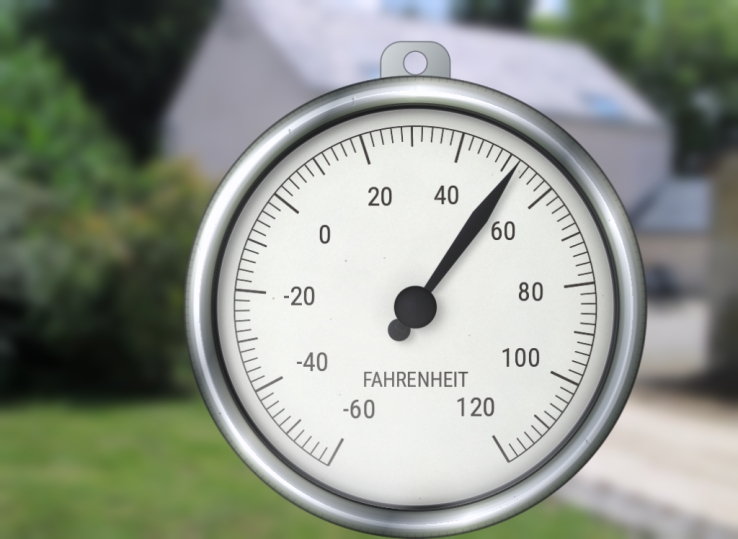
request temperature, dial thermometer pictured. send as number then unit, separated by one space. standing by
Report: 52 °F
